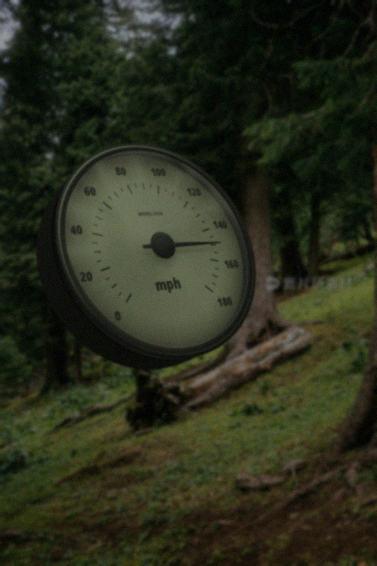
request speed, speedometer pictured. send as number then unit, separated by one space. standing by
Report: 150 mph
